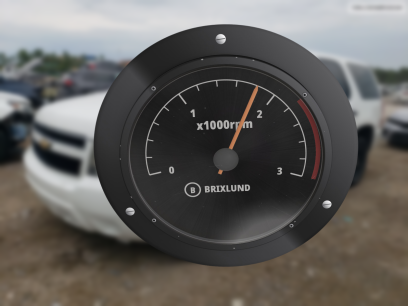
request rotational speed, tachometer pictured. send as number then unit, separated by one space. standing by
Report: 1800 rpm
